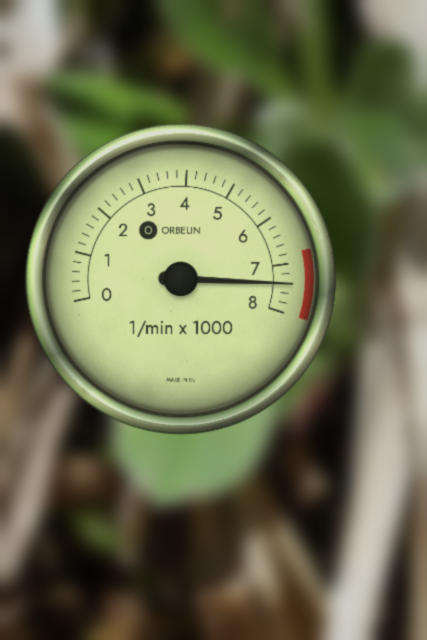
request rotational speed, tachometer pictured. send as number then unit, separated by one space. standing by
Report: 7400 rpm
